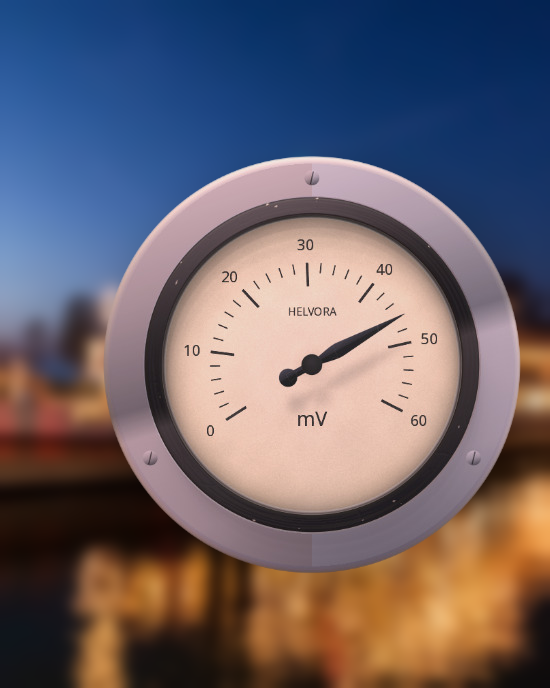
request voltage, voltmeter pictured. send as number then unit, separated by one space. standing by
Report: 46 mV
